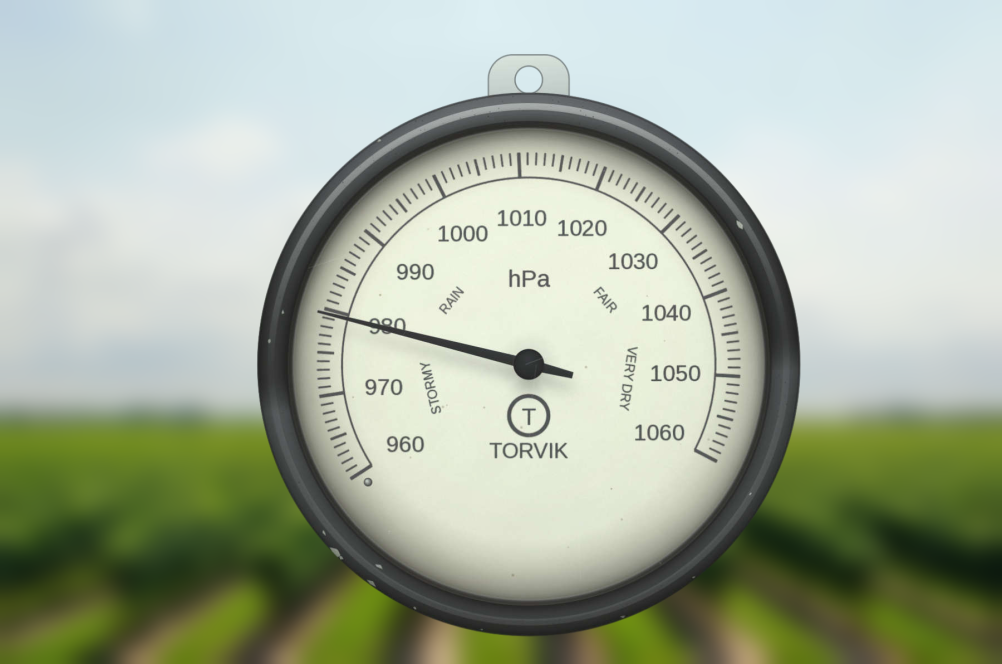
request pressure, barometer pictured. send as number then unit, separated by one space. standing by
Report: 979.5 hPa
